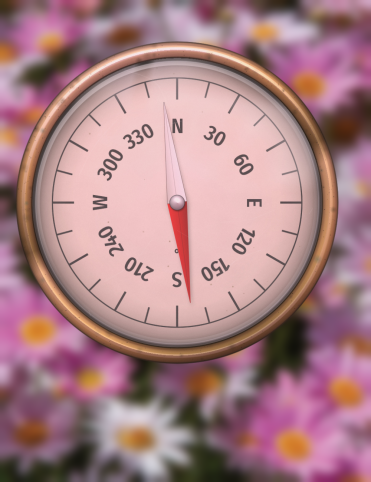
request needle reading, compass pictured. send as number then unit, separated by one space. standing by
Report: 172.5 °
